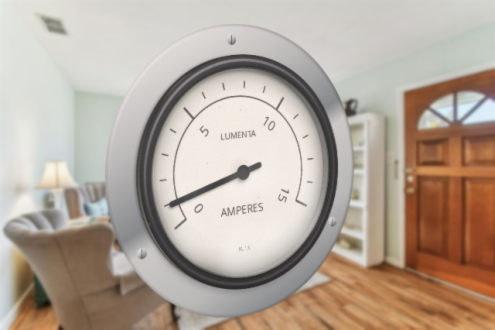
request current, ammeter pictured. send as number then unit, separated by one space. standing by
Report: 1 A
